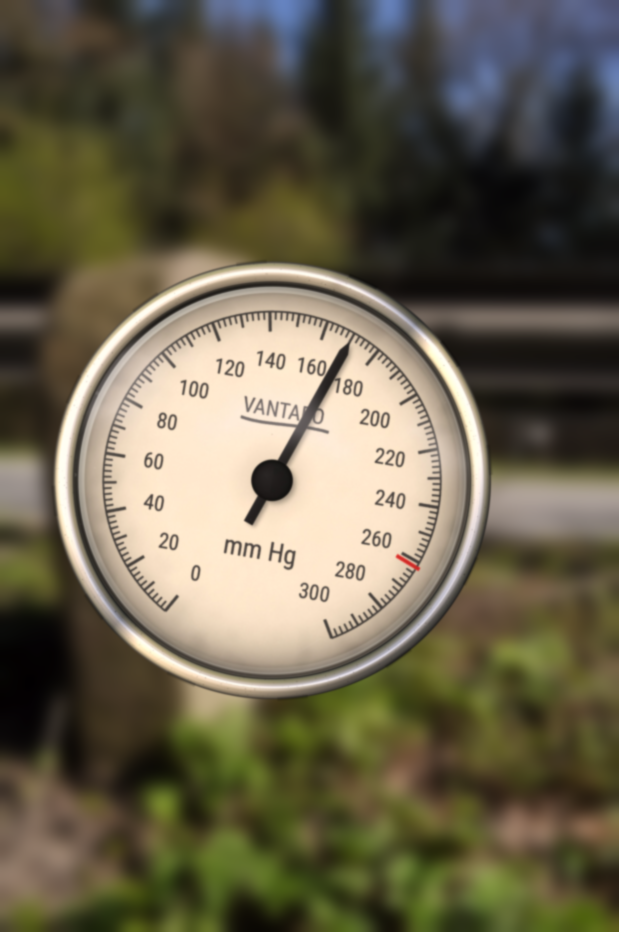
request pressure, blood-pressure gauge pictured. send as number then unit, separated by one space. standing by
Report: 170 mmHg
